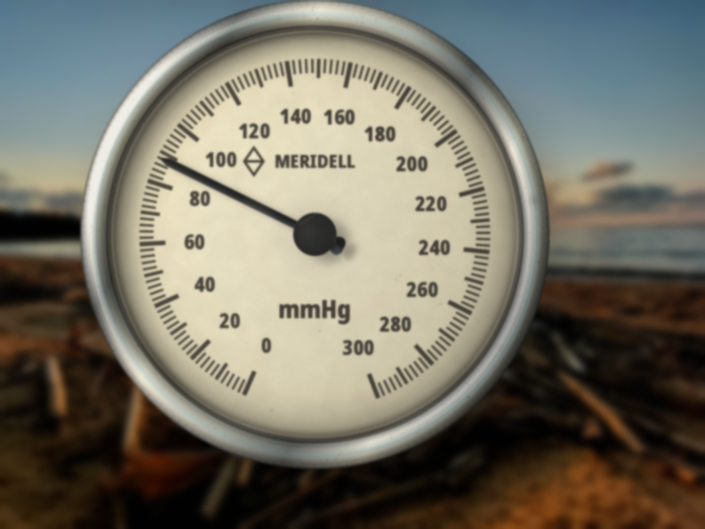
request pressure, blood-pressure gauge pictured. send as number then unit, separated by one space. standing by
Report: 88 mmHg
